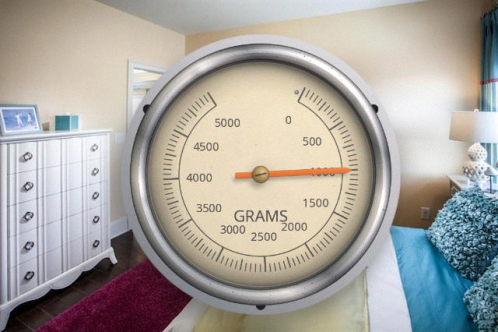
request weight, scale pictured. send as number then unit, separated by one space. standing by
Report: 1000 g
